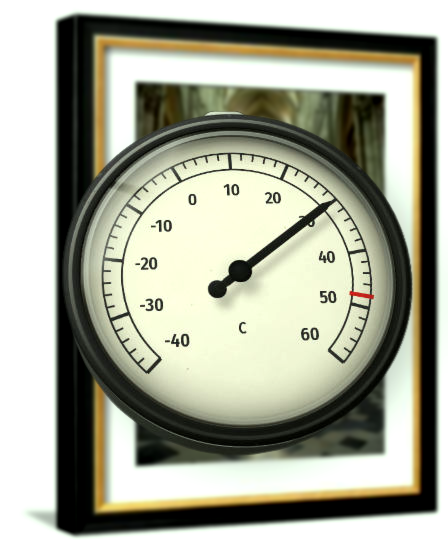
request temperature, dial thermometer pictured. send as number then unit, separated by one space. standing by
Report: 30 °C
